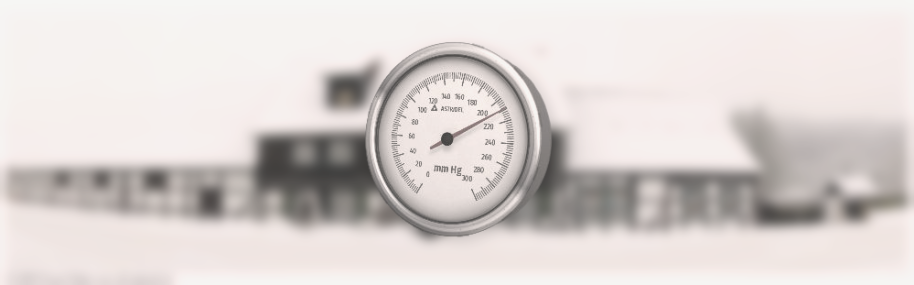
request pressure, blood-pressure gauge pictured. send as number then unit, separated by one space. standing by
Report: 210 mmHg
